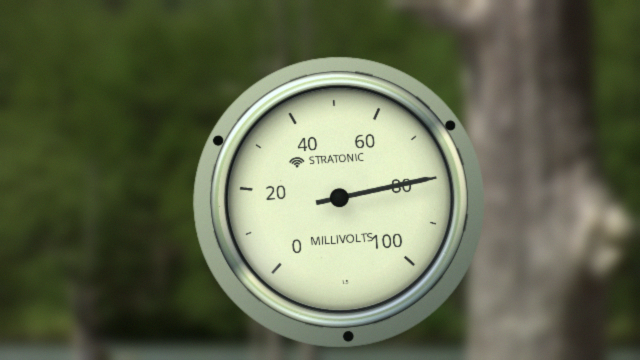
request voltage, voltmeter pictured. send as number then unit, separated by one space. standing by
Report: 80 mV
